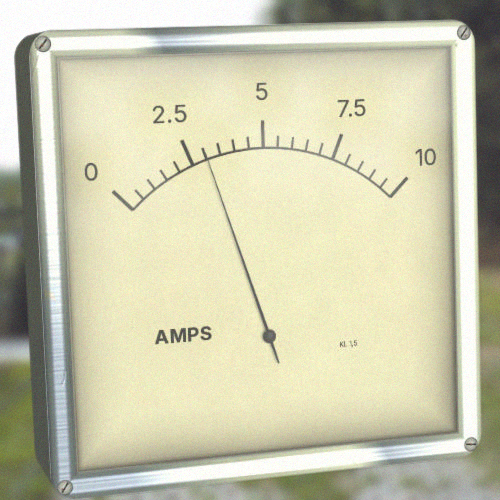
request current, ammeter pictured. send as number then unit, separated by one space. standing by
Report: 3 A
